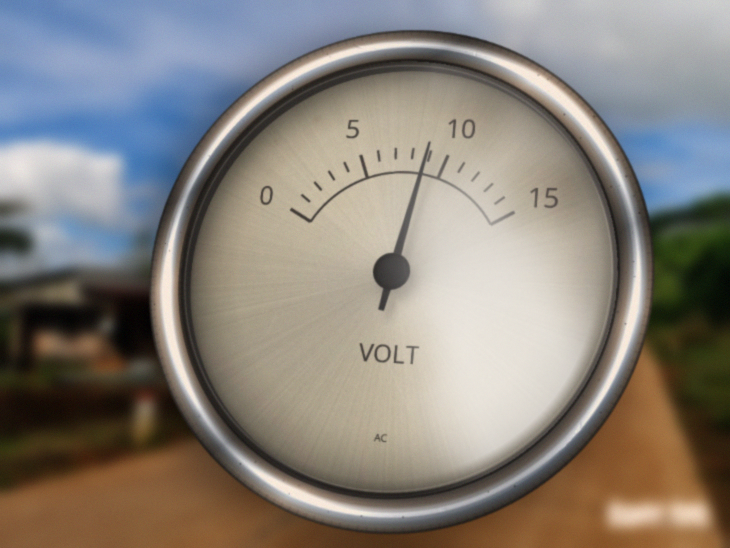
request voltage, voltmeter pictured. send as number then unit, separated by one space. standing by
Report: 9 V
